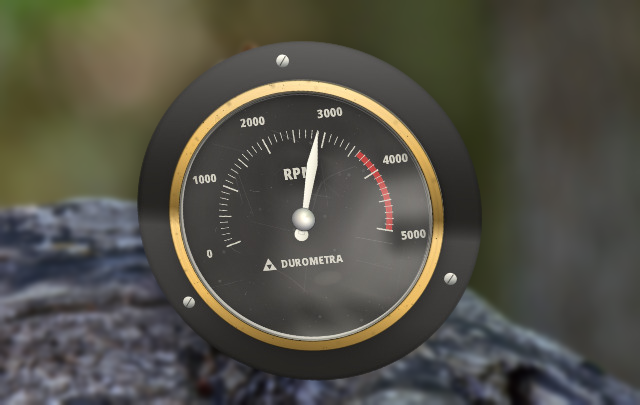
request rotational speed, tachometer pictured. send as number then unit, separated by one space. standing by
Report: 2900 rpm
